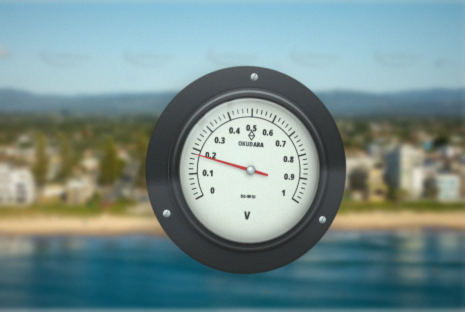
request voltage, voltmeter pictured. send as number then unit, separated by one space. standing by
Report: 0.18 V
